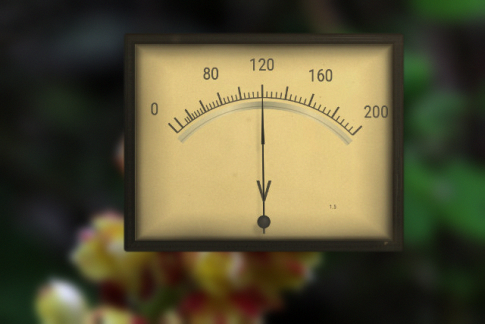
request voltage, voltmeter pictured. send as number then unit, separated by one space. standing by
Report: 120 V
